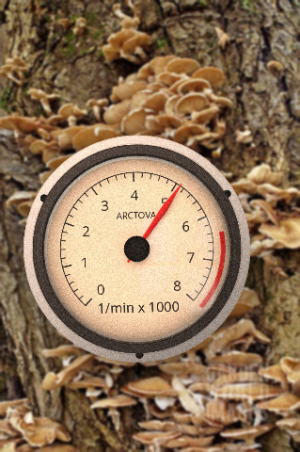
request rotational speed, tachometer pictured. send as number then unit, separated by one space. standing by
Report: 5100 rpm
